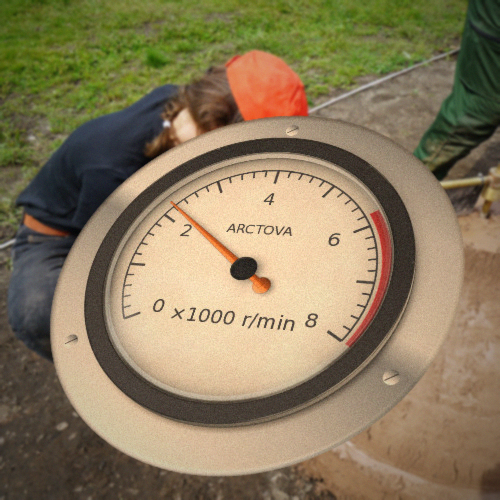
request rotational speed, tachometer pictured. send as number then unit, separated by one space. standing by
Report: 2200 rpm
